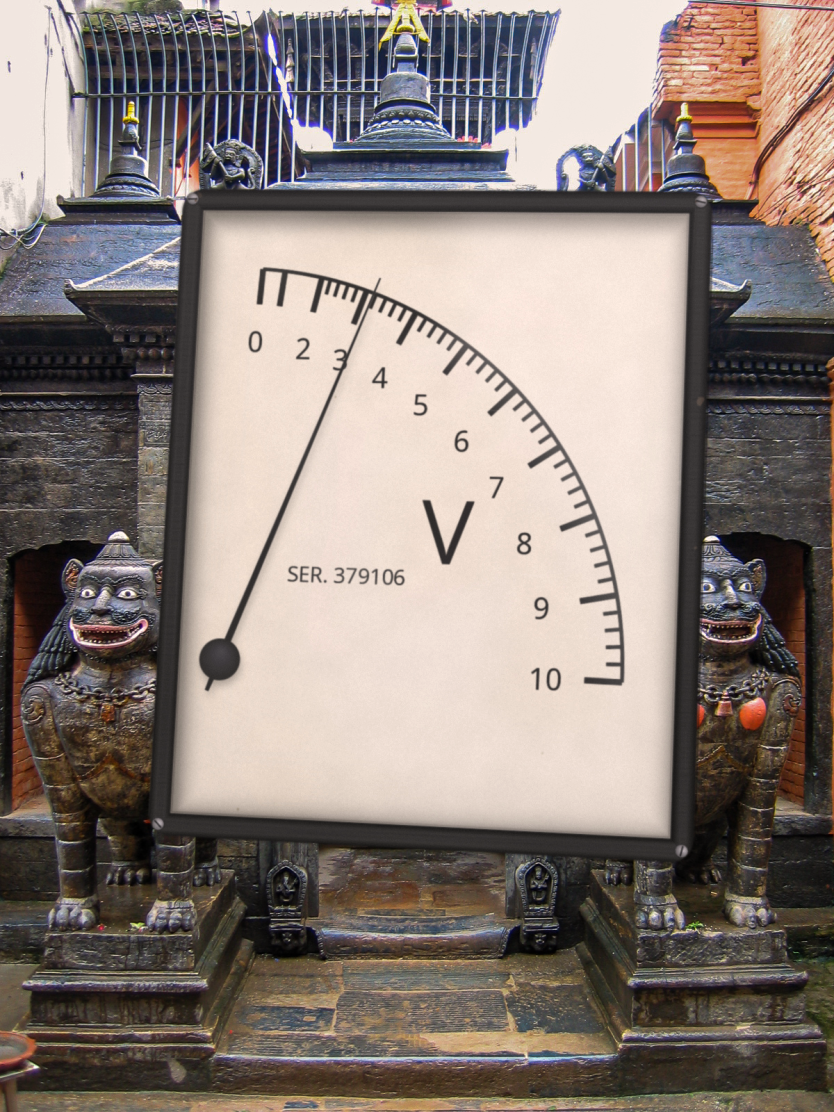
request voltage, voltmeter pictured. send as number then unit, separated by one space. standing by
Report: 3.2 V
